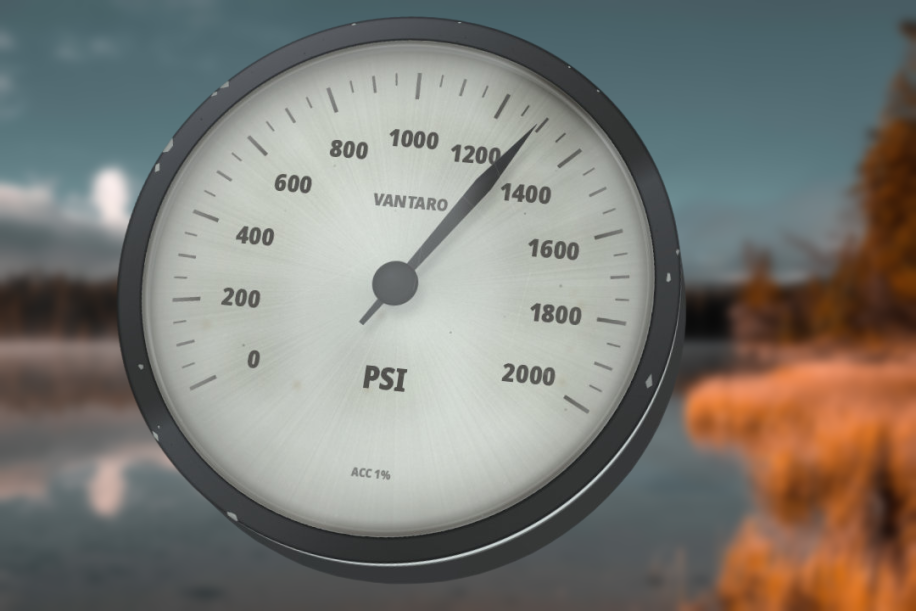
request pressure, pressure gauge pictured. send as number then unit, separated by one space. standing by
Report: 1300 psi
